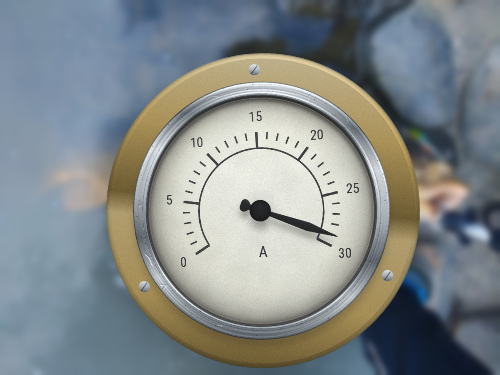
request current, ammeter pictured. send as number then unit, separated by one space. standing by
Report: 29 A
